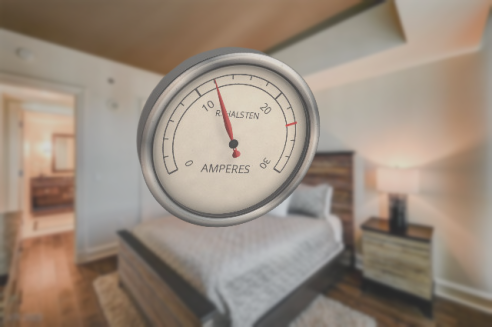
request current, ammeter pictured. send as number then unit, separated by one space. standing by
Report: 12 A
